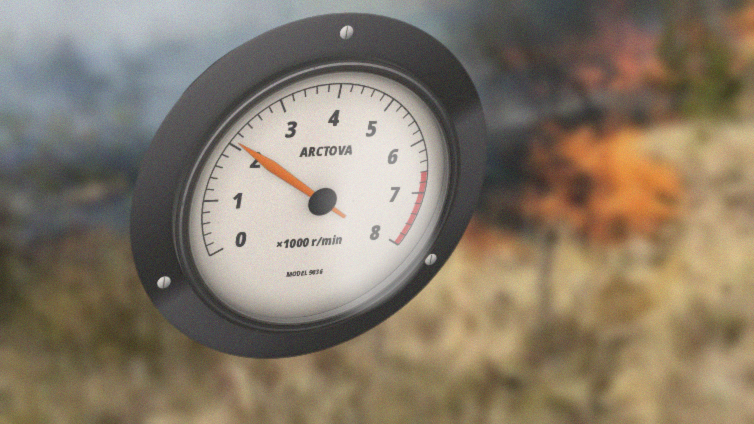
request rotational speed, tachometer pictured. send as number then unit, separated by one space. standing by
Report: 2100 rpm
